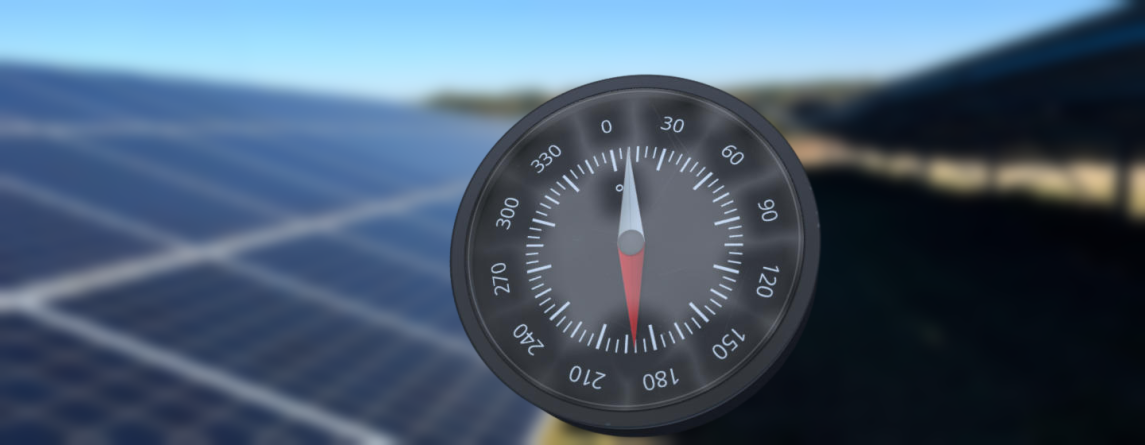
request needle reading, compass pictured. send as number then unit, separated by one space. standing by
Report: 190 °
